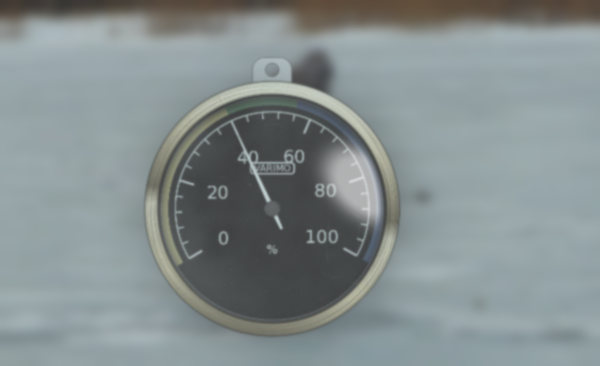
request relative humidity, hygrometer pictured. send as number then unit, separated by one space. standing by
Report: 40 %
